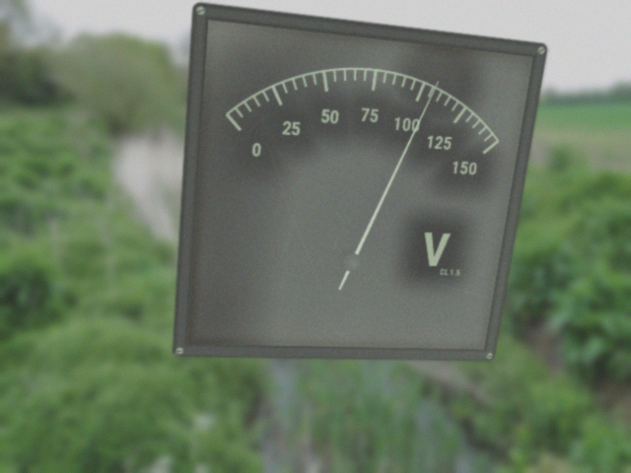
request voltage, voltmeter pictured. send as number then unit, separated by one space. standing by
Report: 105 V
